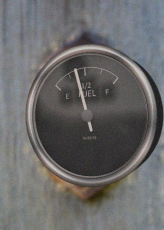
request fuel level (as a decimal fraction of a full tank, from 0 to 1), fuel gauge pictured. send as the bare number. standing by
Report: 0.375
